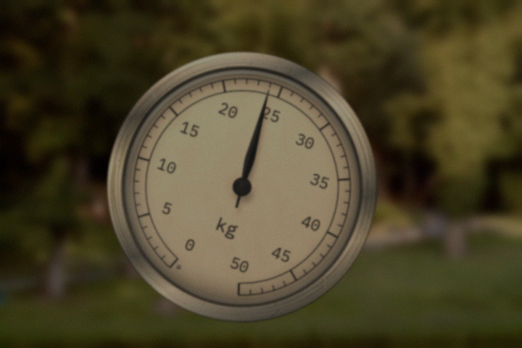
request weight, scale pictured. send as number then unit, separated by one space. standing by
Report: 24 kg
